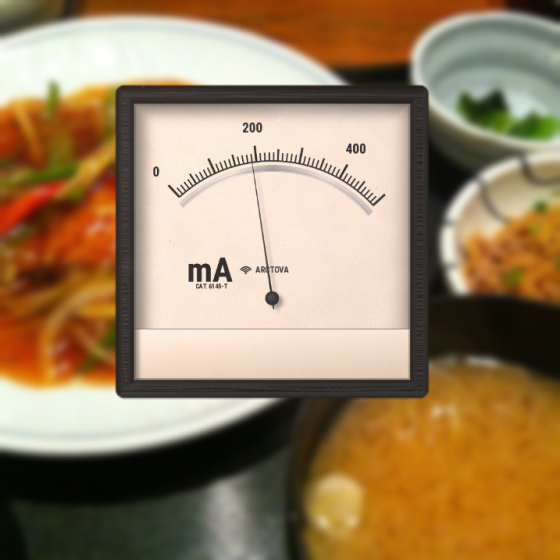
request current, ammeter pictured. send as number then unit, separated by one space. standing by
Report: 190 mA
